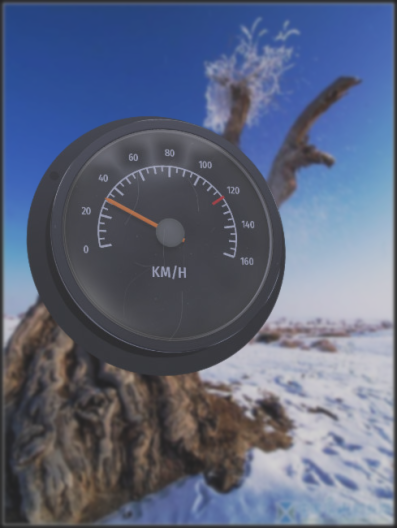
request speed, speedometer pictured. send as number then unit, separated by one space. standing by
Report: 30 km/h
